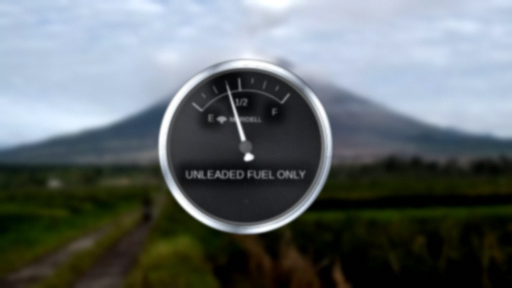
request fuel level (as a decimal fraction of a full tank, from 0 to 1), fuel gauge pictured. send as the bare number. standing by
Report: 0.375
